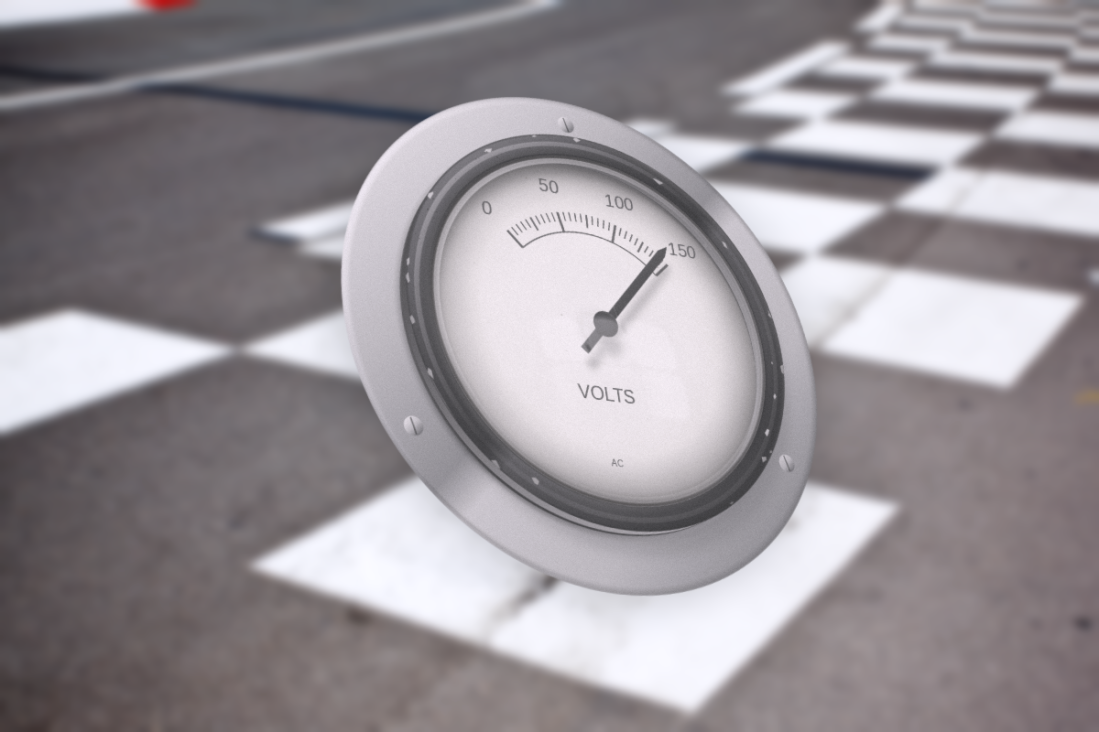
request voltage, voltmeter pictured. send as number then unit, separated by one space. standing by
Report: 140 V
